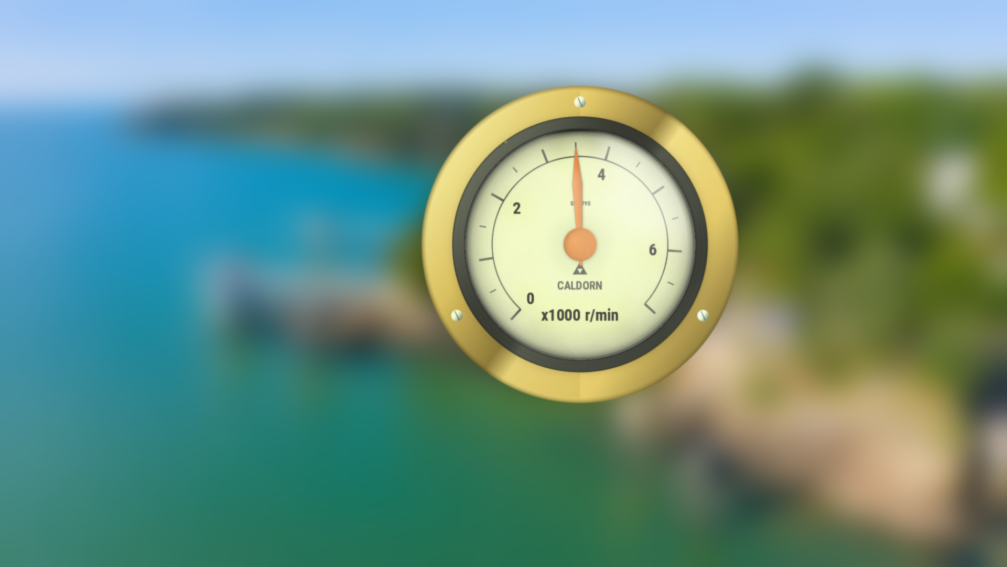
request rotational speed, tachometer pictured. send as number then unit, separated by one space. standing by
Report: 3500 rpm
